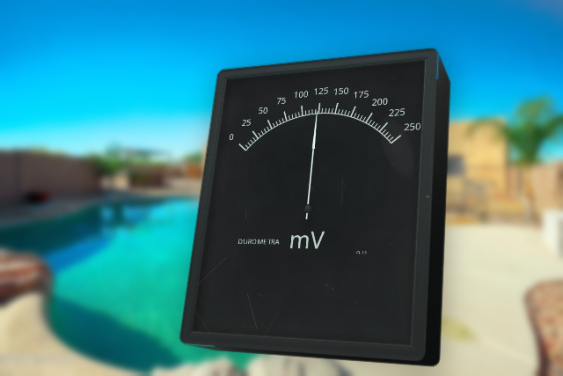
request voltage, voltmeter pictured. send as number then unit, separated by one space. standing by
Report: 125 mV
